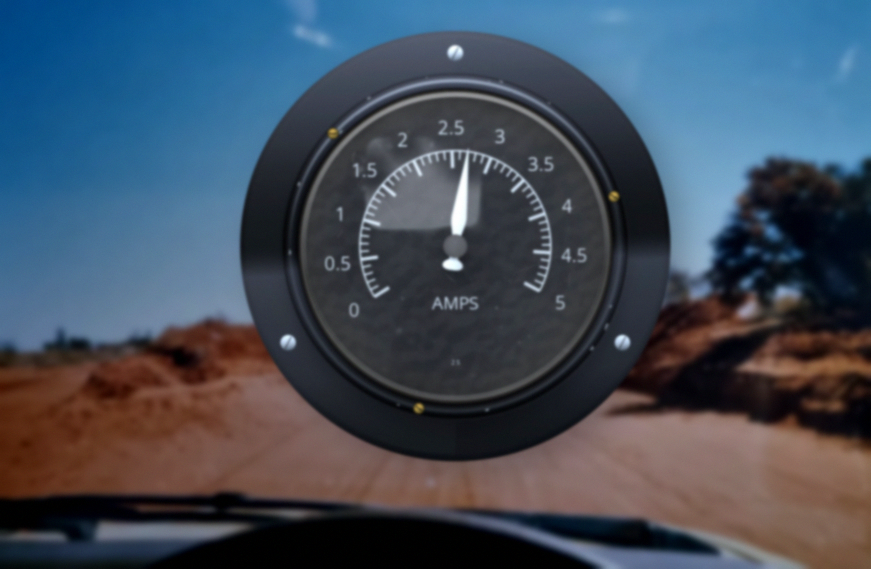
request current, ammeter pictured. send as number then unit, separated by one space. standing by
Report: 2.7 A
